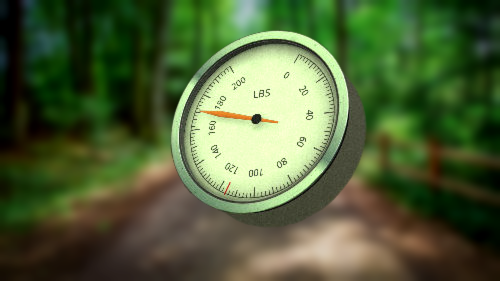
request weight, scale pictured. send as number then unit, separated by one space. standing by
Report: 170 lb
